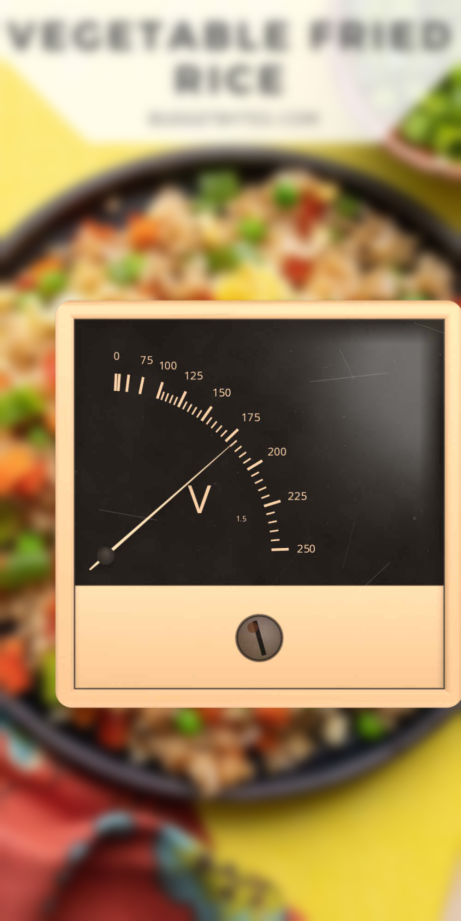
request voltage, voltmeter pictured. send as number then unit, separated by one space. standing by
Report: 180 V
